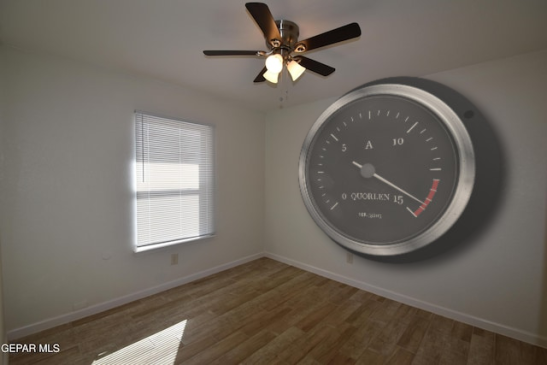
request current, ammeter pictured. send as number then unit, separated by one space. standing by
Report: 14.25 A
